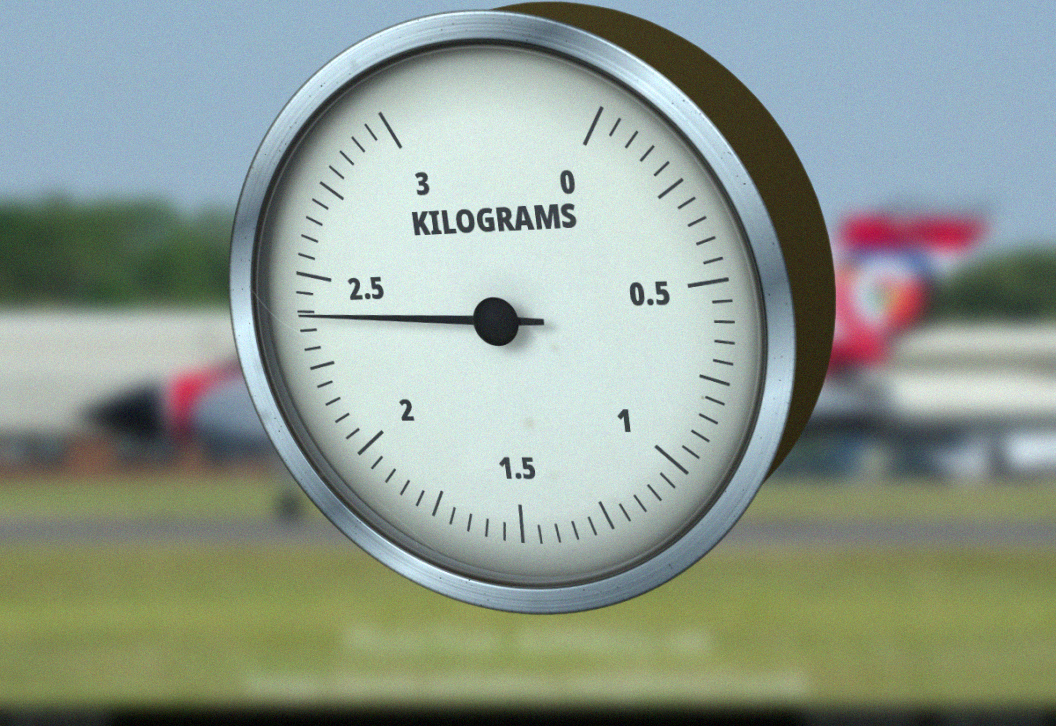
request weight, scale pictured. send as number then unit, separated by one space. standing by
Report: 2.4 kg
